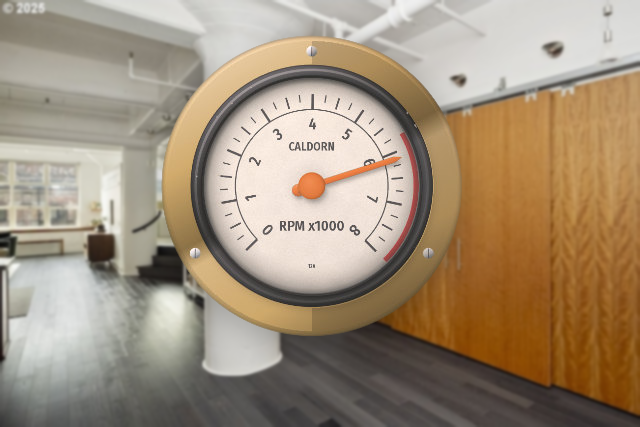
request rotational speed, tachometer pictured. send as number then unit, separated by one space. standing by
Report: 6125 rpm
